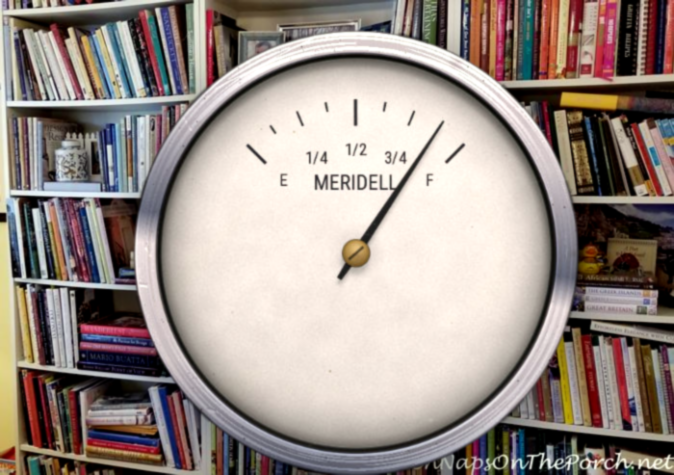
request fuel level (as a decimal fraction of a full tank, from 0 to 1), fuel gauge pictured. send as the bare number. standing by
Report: 0.875
